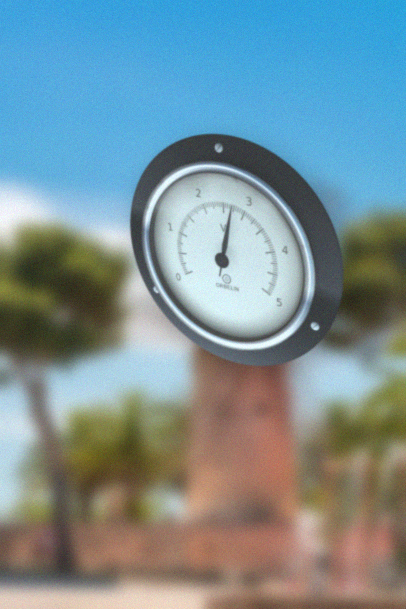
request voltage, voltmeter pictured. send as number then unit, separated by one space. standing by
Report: 2.75 V
